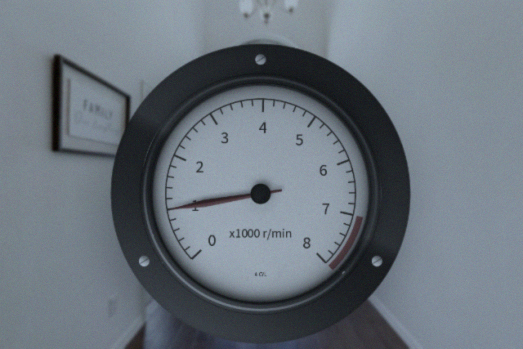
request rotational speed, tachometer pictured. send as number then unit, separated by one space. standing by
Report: 1000 rpm
